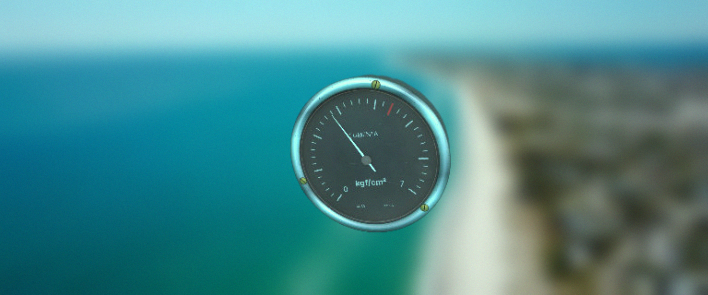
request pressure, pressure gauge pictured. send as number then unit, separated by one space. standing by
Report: 2.8 kg/cm²
